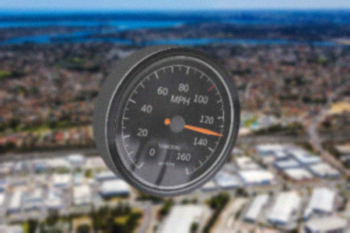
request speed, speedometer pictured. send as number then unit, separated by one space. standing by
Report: 130 mph
